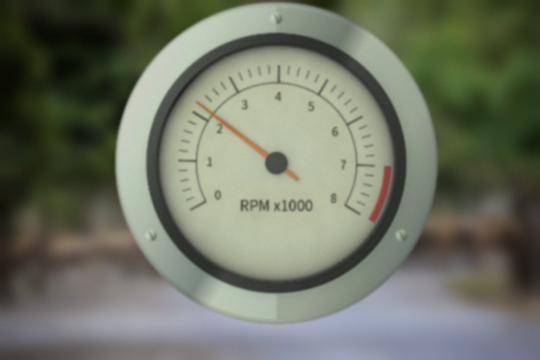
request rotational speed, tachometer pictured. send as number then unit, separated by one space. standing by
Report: 2200 rpm
